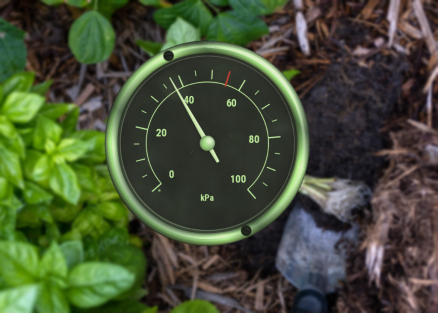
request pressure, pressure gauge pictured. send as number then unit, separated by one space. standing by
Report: 37.5 kPa
